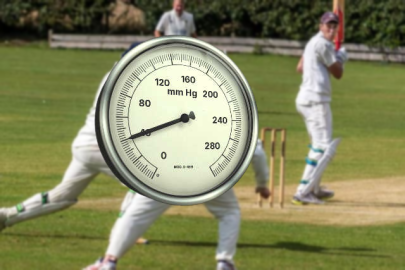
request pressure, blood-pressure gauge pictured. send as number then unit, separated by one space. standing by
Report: 40 mmHg
